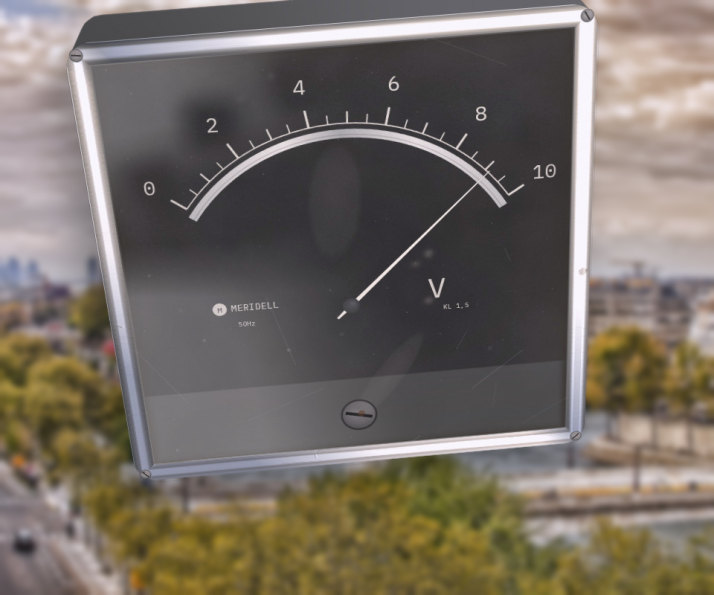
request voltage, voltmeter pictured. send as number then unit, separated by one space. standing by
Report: 9 V
